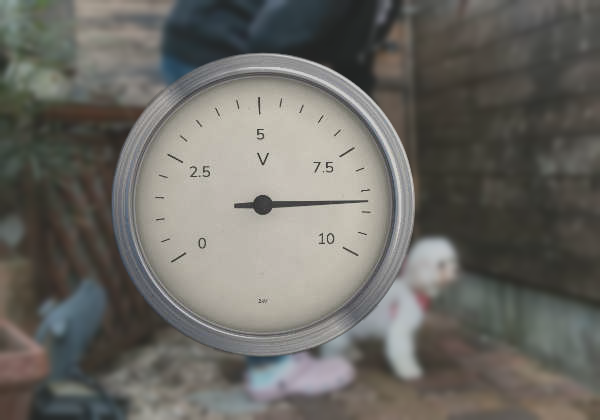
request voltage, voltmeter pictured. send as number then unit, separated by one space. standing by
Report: 8.75 V
